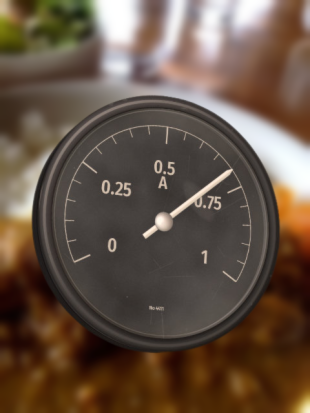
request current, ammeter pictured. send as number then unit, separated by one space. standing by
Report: 0.7 A
